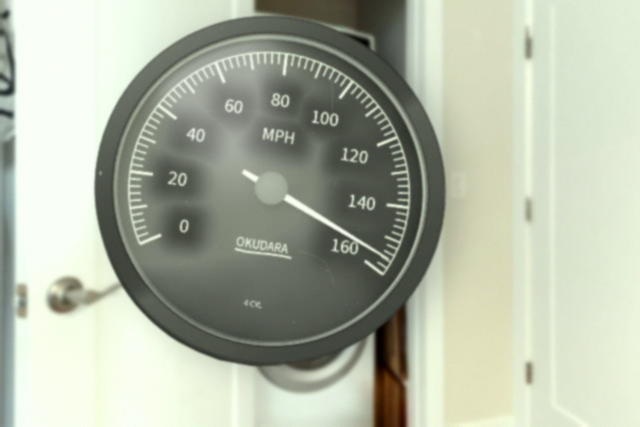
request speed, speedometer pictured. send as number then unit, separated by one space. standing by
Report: 156 mph
